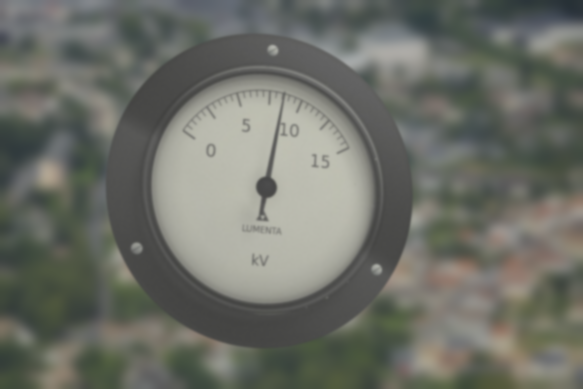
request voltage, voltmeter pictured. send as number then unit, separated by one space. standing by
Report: 8.5 kV
